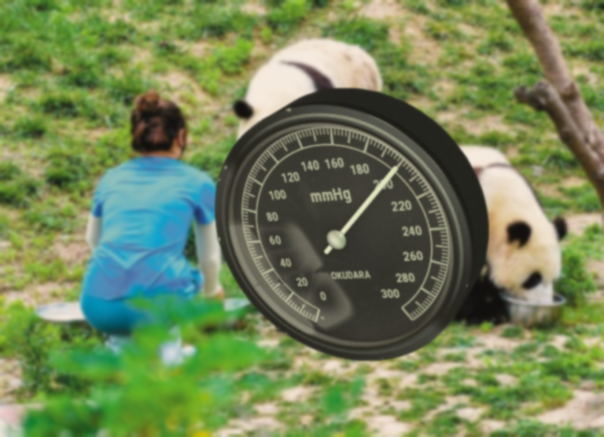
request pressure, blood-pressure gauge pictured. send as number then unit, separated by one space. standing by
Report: 200 mmHg
